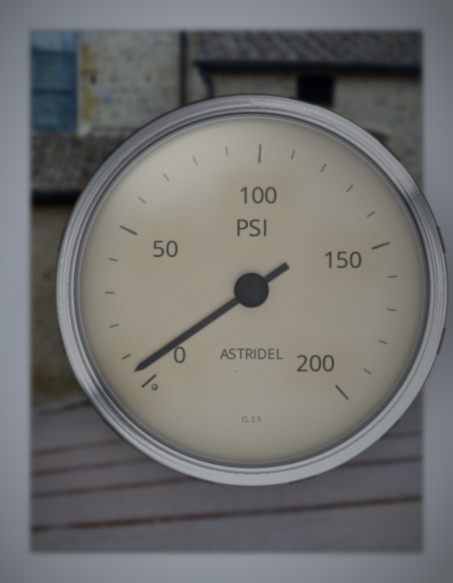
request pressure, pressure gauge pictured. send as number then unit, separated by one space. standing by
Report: 5 psi
